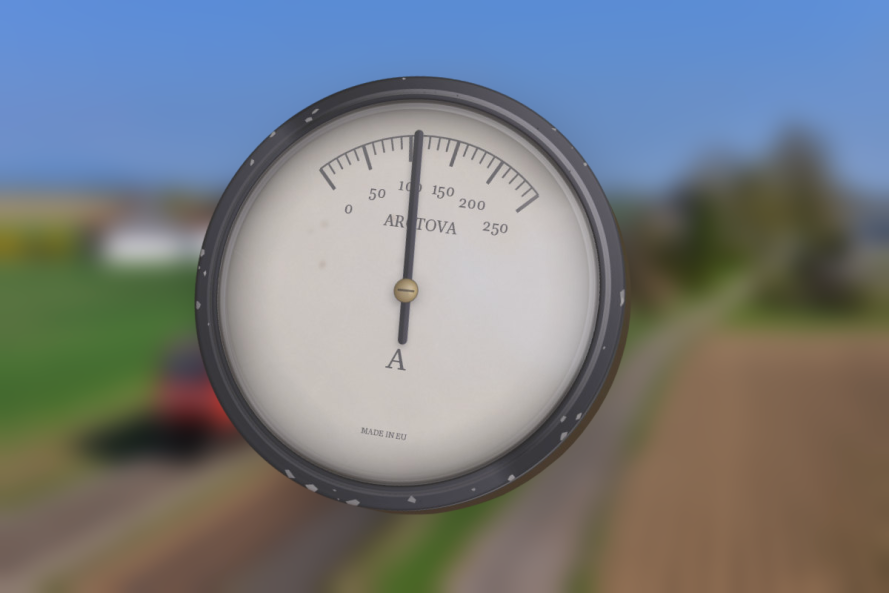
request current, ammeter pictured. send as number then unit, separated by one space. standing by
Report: 110 A
